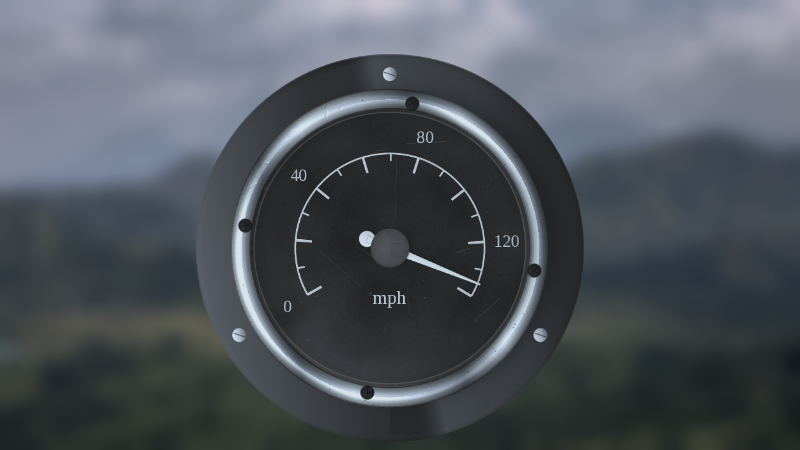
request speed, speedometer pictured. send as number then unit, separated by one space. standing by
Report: 135 mph
